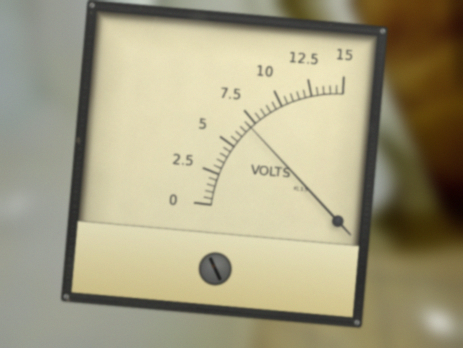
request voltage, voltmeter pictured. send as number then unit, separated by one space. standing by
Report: 7 V
